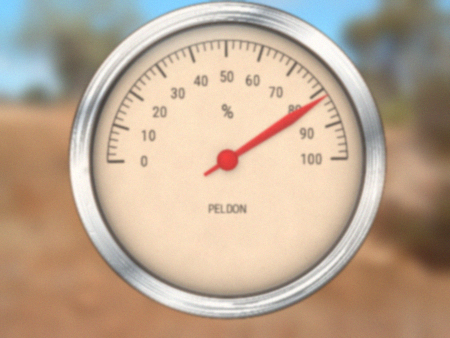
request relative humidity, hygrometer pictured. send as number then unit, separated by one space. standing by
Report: 82 %
